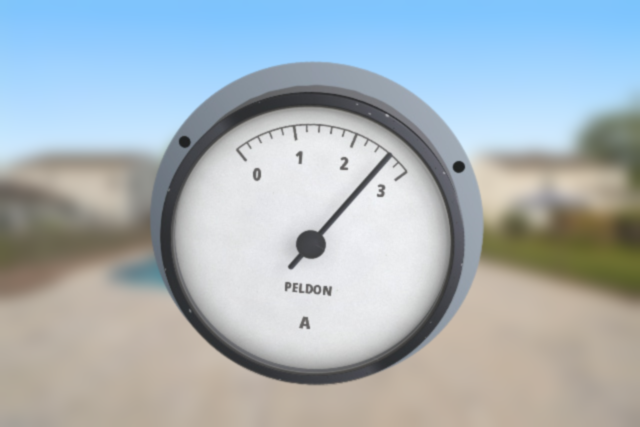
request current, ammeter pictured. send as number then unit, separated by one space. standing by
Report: 2.6 A
